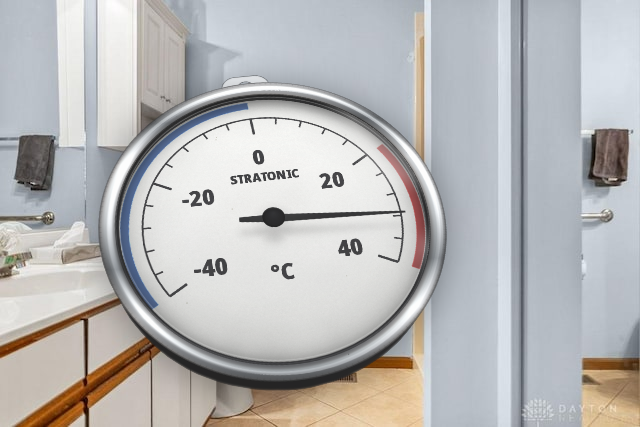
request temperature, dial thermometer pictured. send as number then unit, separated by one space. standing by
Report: 32 °C
